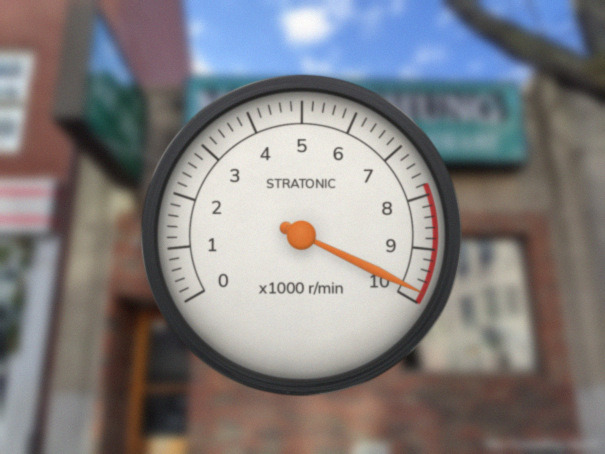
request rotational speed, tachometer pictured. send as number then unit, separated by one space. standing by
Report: 9800 rpm
